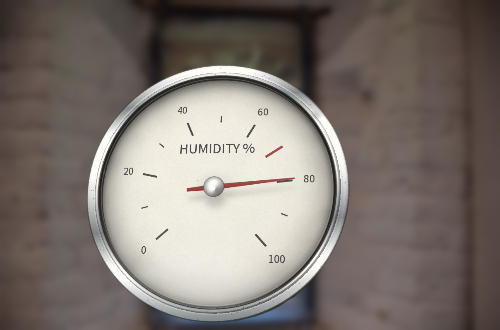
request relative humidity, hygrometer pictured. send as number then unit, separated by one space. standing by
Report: 80 %
